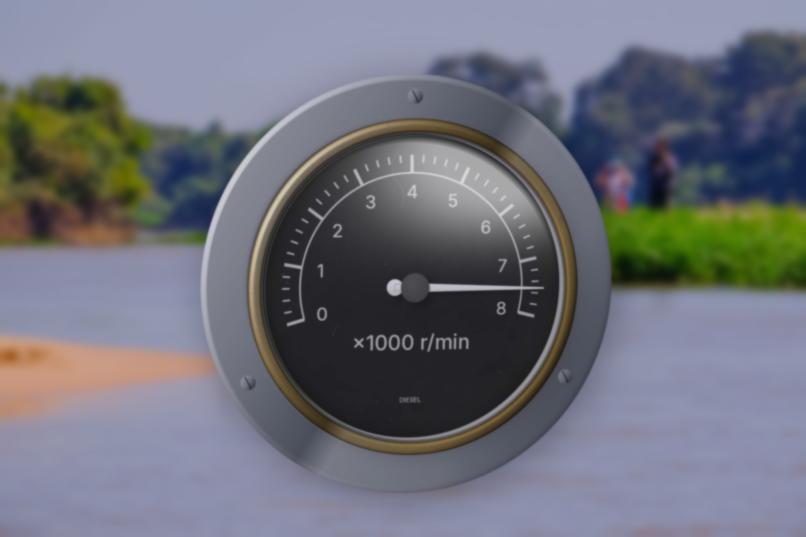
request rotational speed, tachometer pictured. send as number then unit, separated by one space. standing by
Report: 7500 rpm
